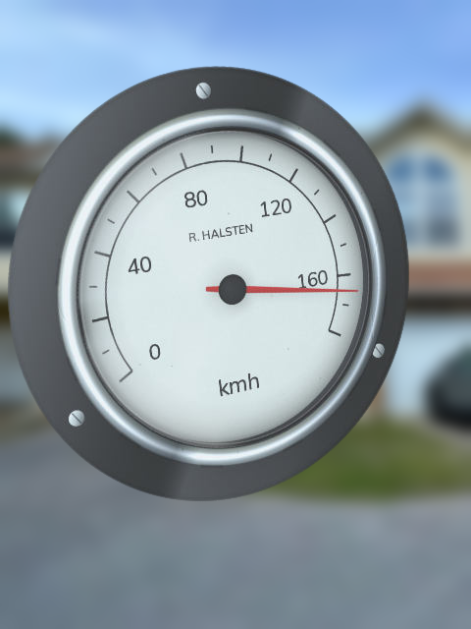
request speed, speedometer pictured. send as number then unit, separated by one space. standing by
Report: 165 km/h
